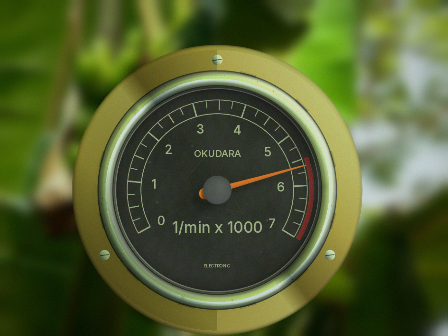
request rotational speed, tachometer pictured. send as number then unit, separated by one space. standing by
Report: 5625 rpm
